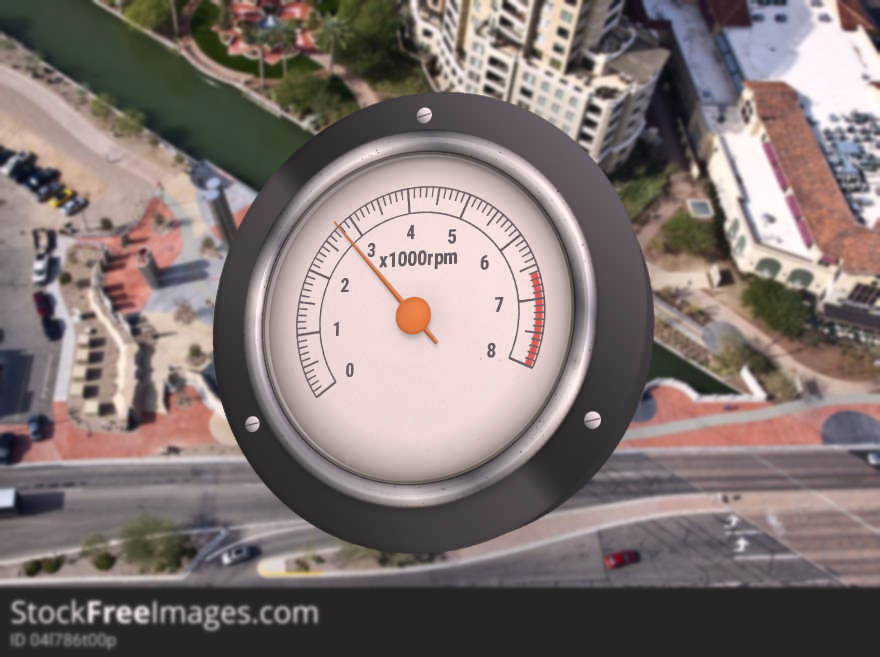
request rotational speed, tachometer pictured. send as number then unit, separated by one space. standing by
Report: 2800 rpm
